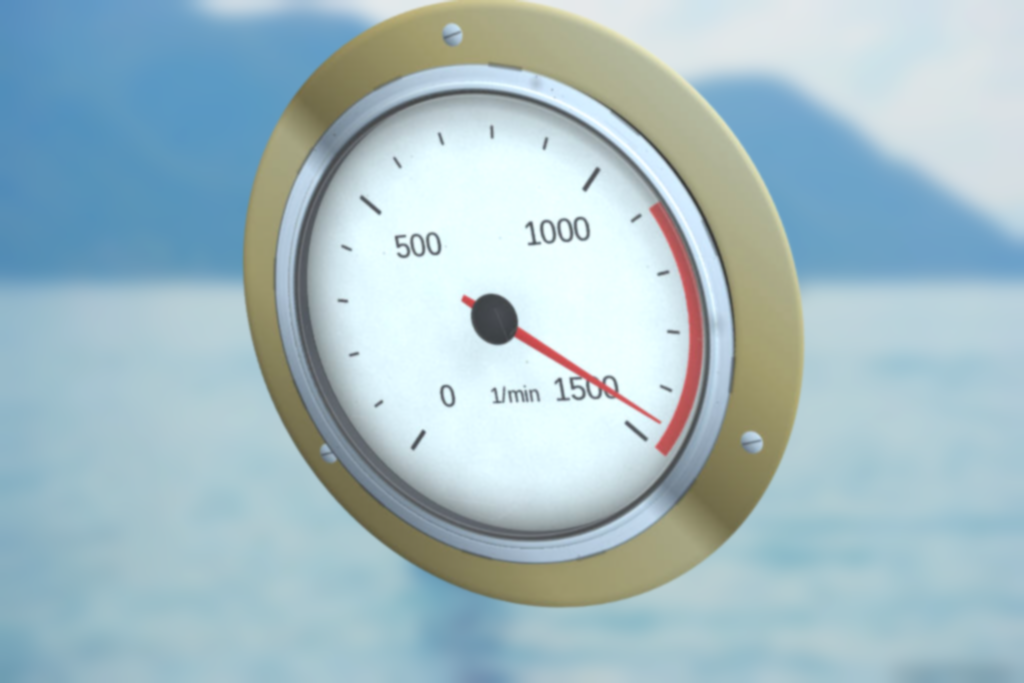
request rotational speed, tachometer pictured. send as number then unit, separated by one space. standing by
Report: 1450 rpm
